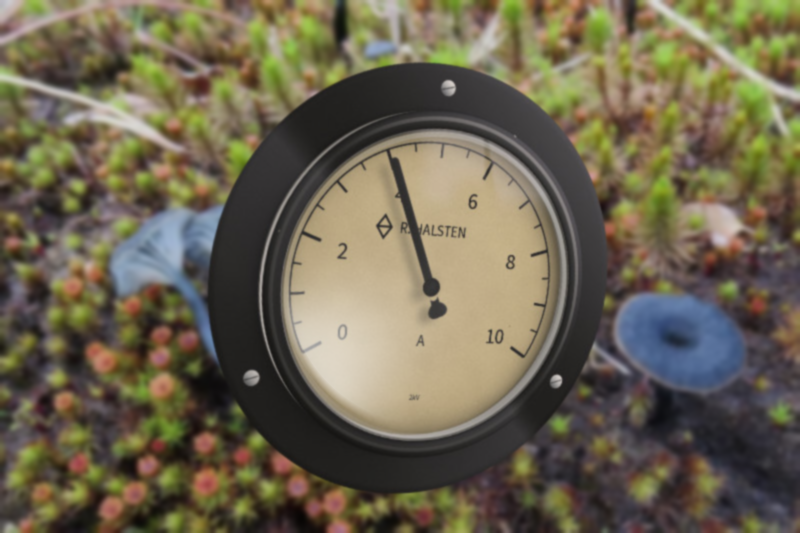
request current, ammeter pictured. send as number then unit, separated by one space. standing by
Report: 4 A
